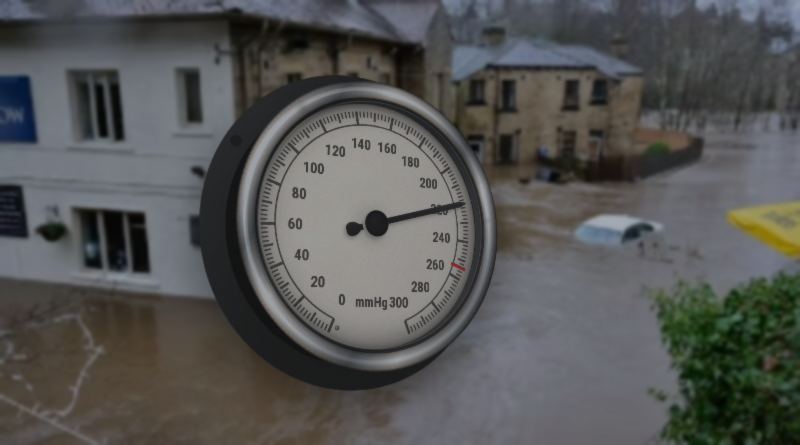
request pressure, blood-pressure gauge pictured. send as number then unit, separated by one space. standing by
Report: 220 mmHg
